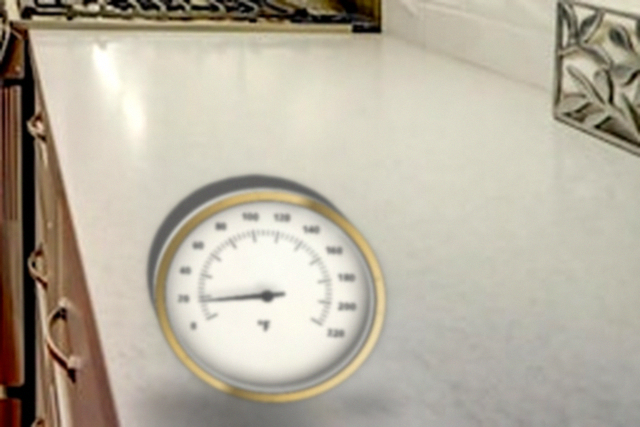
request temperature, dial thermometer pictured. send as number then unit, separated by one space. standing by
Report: 20 °F
